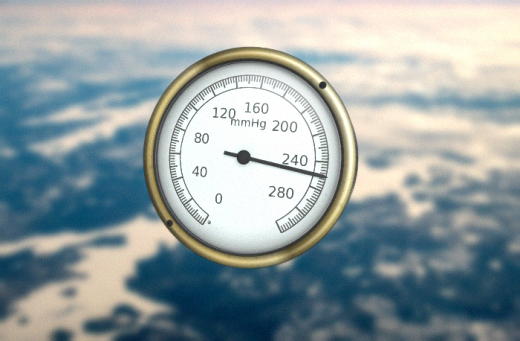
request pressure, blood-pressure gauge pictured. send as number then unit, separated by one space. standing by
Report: 250 mmHg
